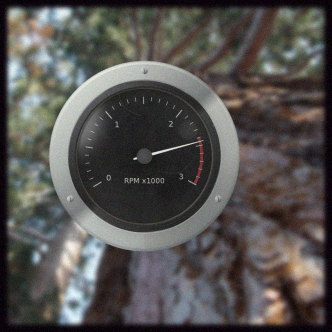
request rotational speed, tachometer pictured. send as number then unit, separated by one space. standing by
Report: 2450 rpm
